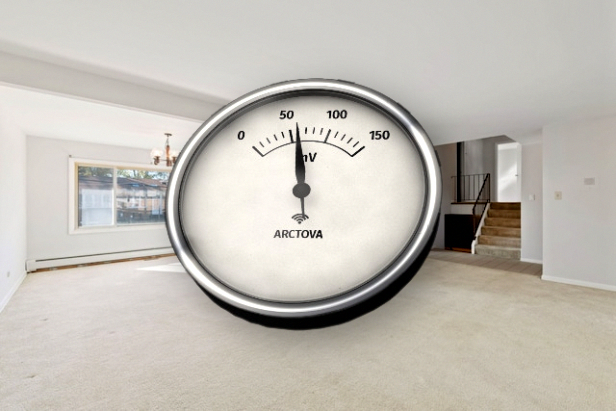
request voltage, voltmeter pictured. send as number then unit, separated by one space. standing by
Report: 60 mV
